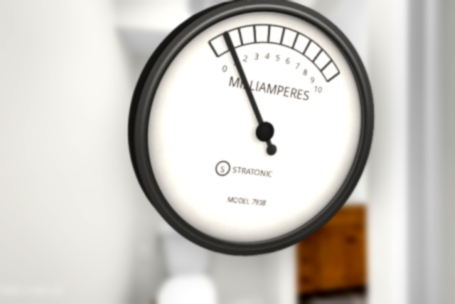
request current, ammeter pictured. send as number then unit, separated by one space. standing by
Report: 1 mA
